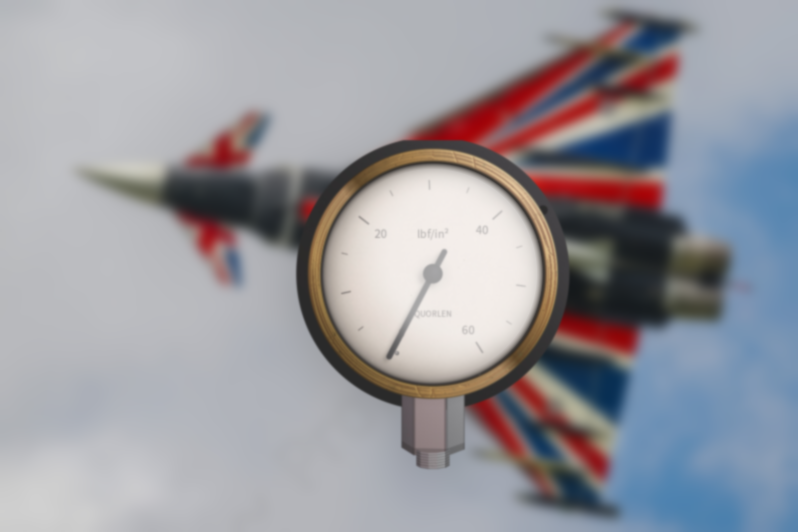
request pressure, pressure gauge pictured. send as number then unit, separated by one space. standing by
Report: 0 psi
